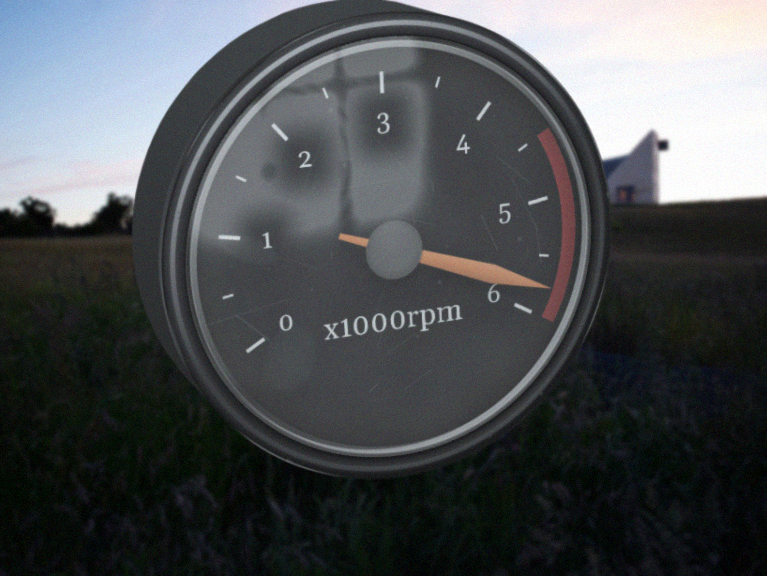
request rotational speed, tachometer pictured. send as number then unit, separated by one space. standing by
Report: 5750 rpm
